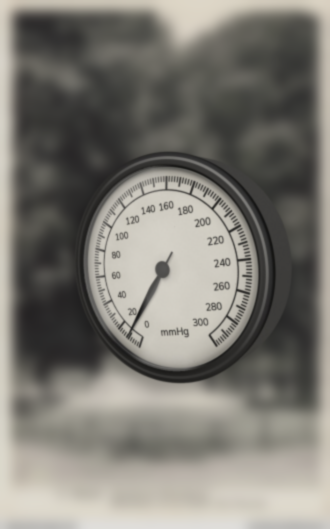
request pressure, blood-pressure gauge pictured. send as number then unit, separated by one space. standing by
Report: 10 mmHg
